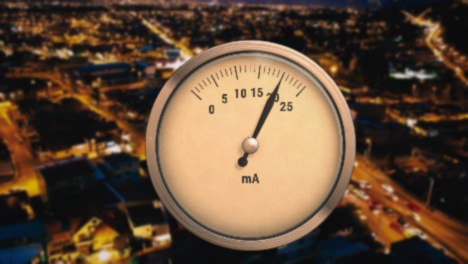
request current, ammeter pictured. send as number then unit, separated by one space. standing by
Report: 20 mA
